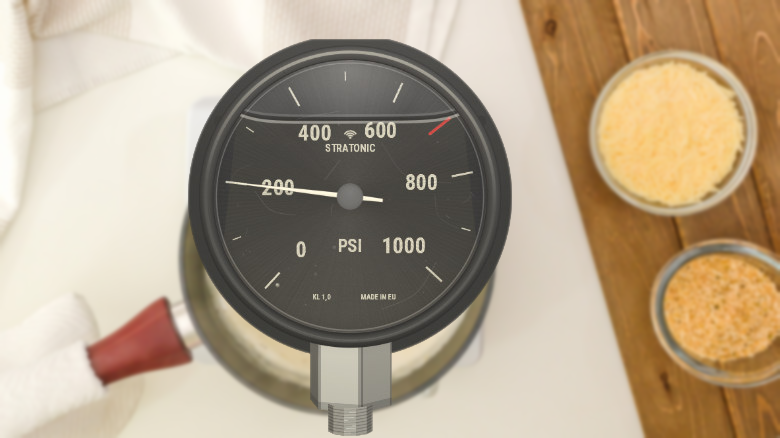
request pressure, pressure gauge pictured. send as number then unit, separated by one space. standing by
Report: 200 psi
